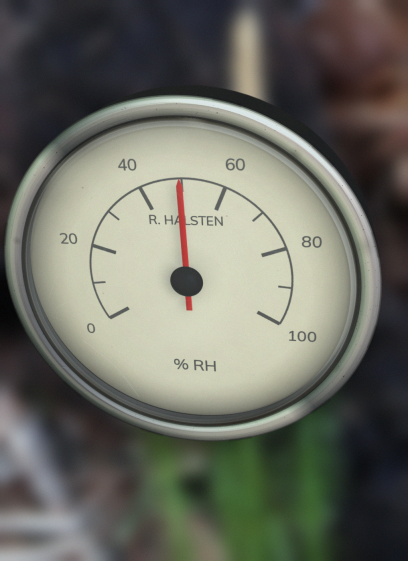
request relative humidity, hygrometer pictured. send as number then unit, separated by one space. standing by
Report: 50 %
